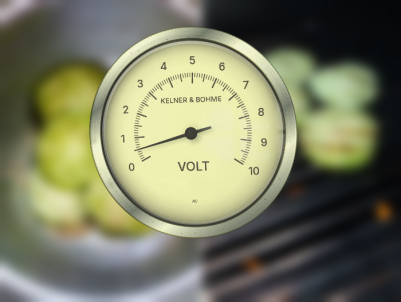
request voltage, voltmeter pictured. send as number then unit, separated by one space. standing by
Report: 0.5 V
